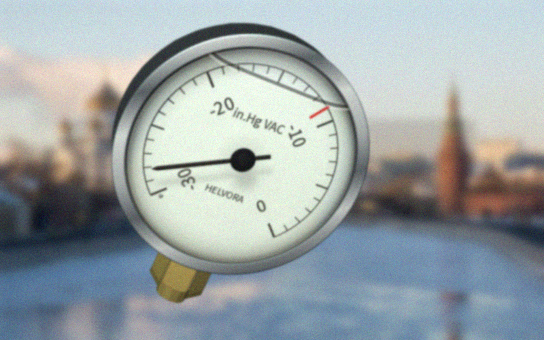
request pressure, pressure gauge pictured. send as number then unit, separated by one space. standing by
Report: -28 inHg
